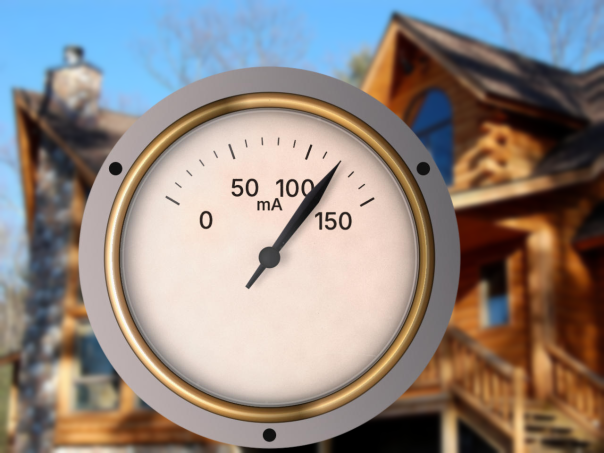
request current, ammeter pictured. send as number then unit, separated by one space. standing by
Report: 120 mA
